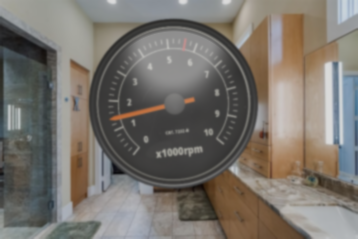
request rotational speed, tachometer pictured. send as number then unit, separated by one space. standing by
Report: 1400 rpm
